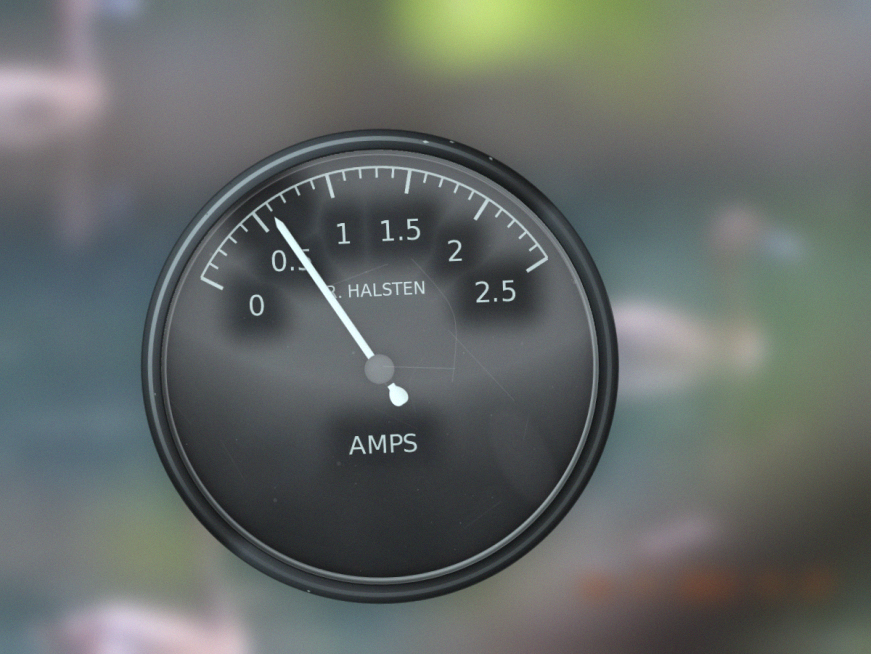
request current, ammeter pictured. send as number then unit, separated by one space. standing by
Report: 0.6 A
